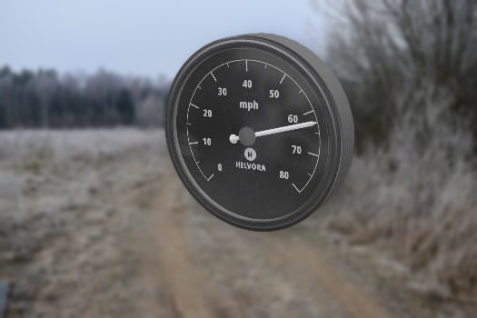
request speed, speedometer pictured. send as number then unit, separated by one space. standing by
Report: 62.5 mph
